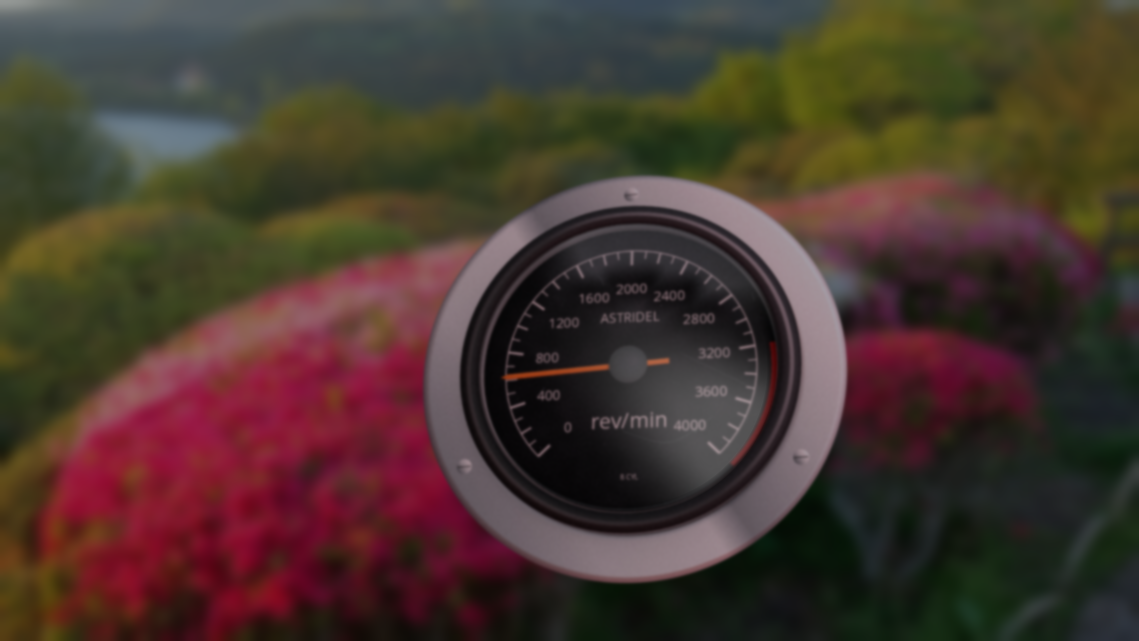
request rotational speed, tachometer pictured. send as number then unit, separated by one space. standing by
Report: 600 rpm
